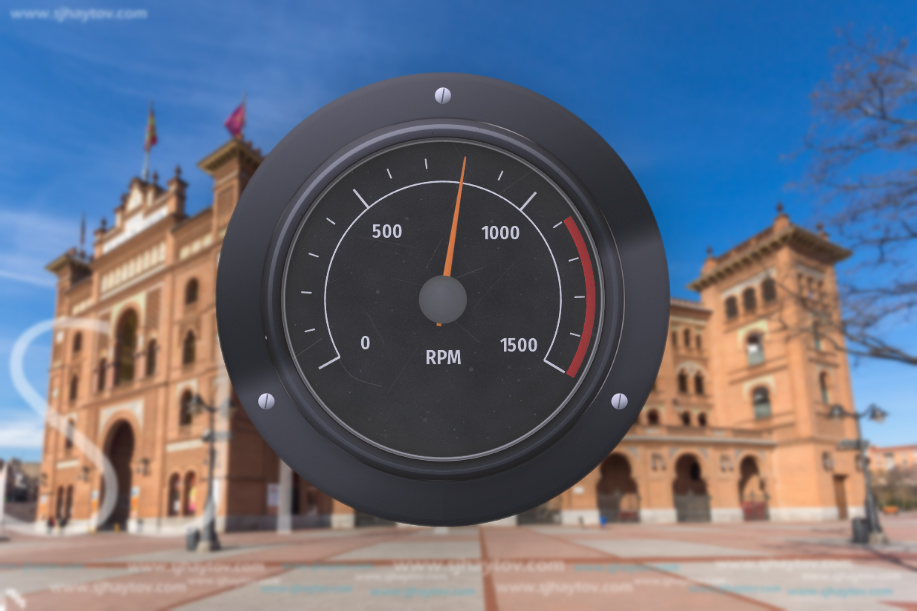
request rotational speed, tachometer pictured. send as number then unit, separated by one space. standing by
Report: 800 rpm
